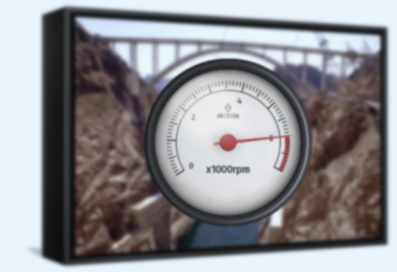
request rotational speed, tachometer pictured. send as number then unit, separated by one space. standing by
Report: 6000 rpm
